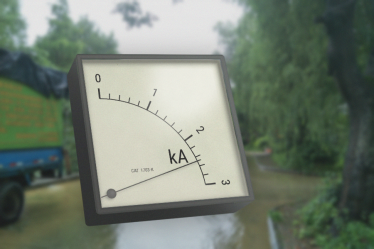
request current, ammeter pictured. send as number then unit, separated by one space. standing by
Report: 2.5 kA
